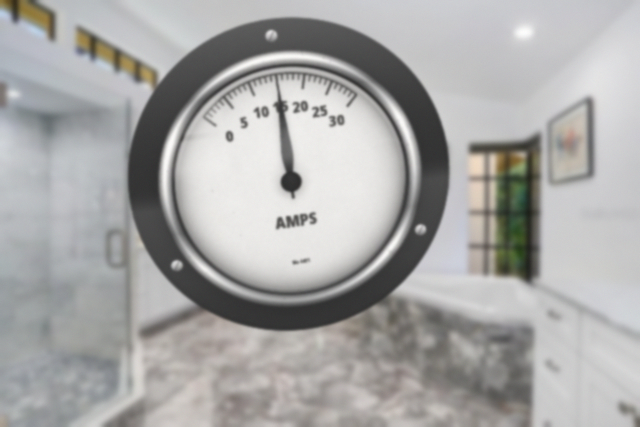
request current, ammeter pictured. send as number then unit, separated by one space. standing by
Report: 15 A
